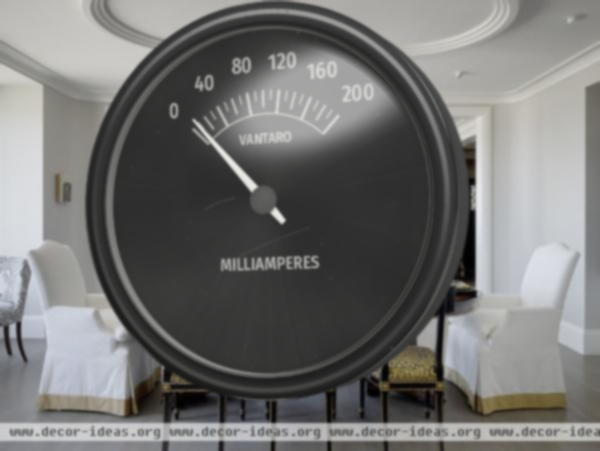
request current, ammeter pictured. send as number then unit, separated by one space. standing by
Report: 10 mA
